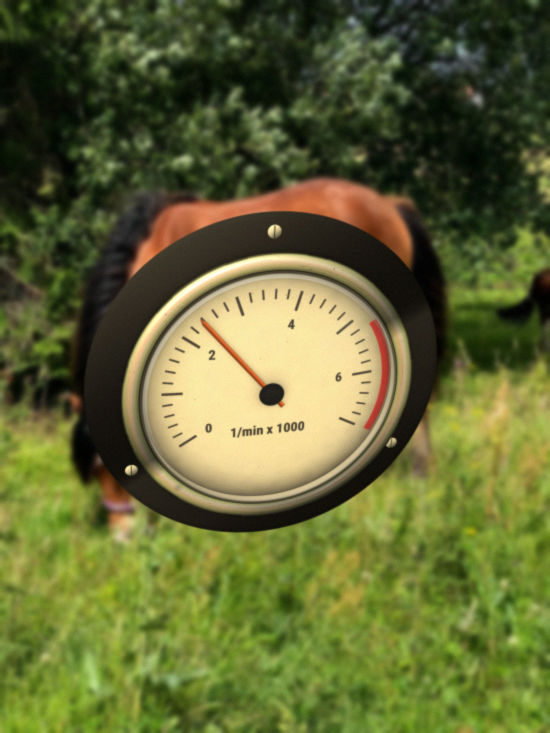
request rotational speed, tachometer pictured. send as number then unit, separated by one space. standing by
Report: 2400 rpm
